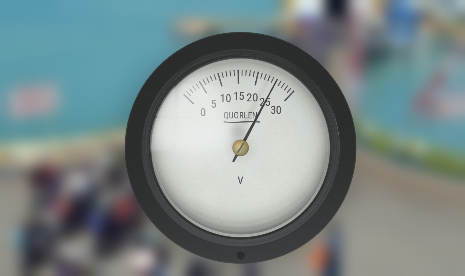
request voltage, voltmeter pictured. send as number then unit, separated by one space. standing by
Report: 25 V
